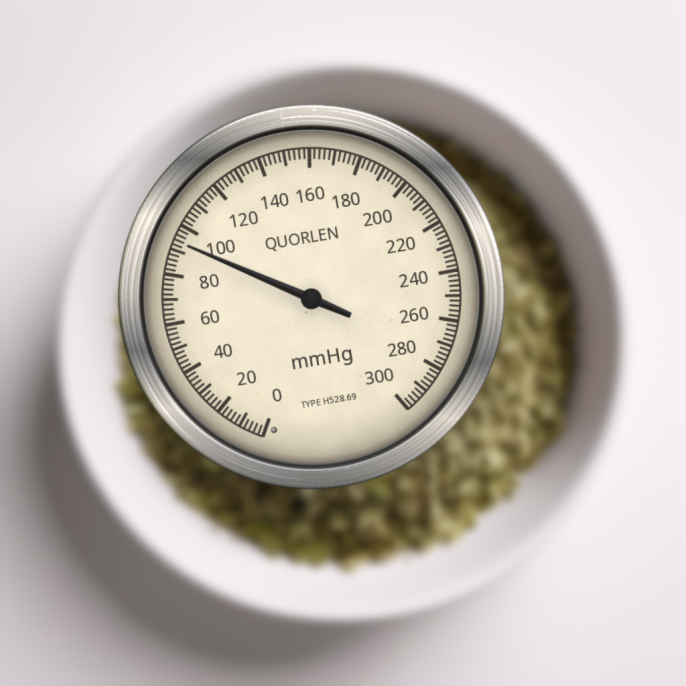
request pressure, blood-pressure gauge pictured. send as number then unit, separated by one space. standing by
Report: 94 mmHg
